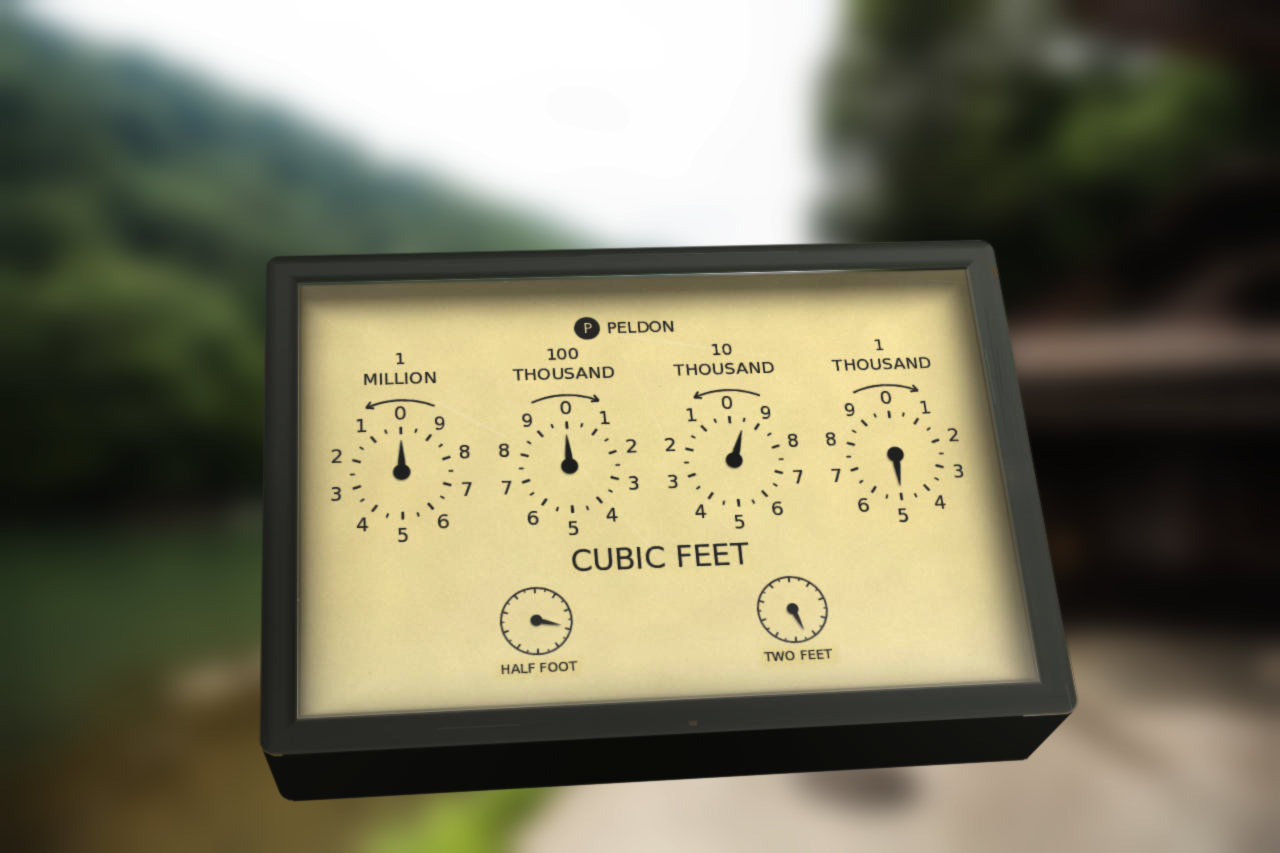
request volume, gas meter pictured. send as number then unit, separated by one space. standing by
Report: 999500 ft³
